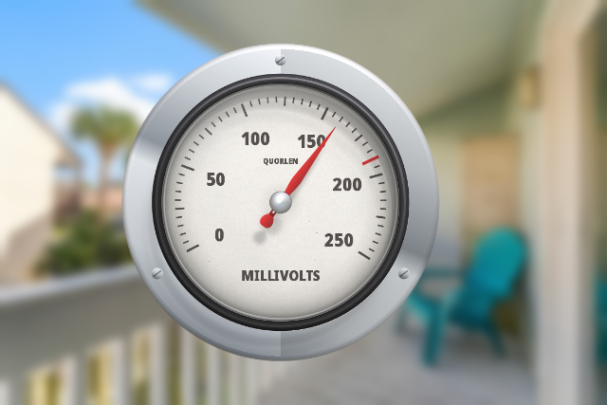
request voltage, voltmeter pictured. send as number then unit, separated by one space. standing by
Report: 160 mV
